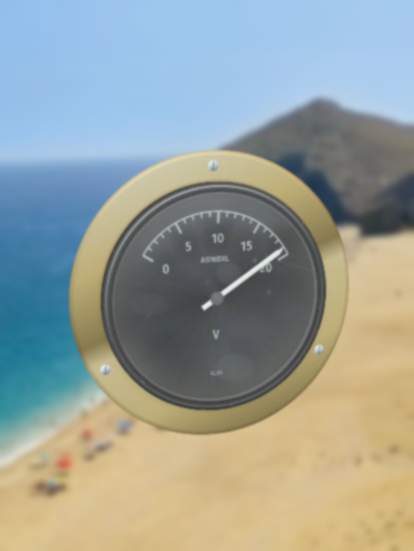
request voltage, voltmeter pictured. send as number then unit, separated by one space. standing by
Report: 19 V
